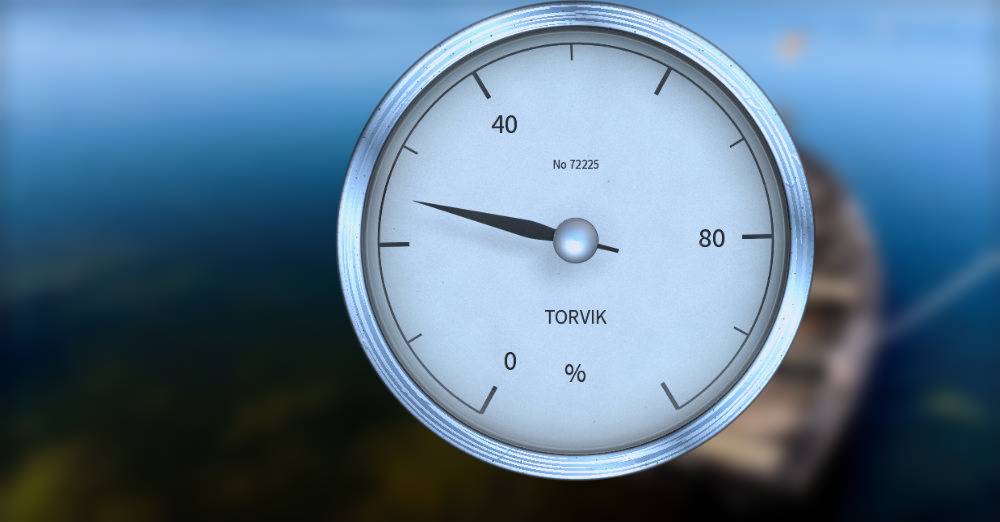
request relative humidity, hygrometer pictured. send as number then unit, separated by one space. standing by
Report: 25 %
